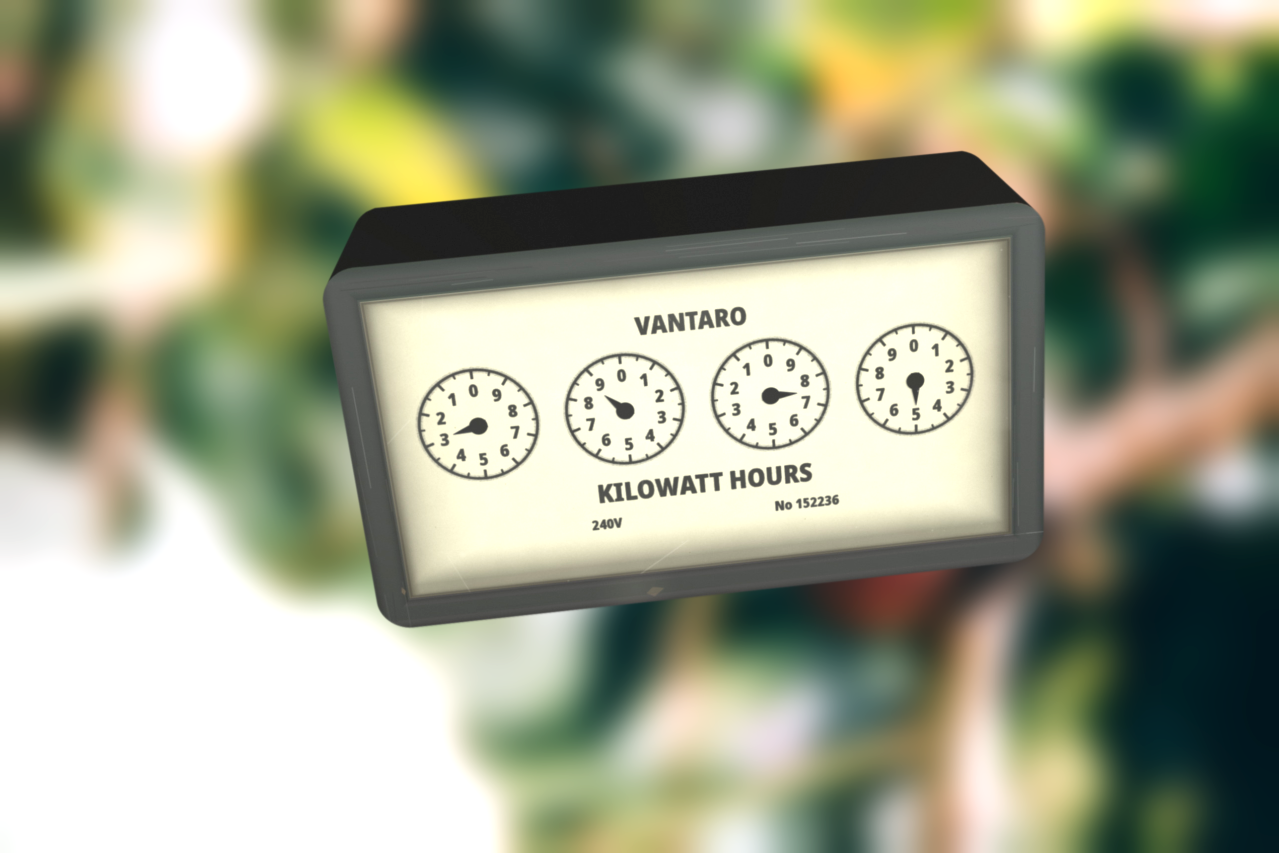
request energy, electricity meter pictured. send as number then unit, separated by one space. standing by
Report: 2875 kWh
